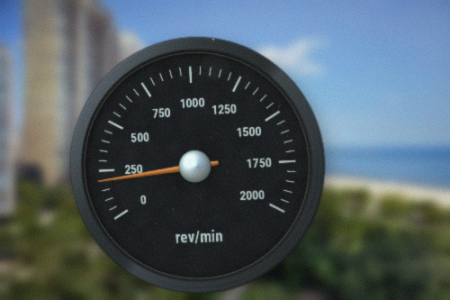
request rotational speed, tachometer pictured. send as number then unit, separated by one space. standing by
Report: 200 rpm
